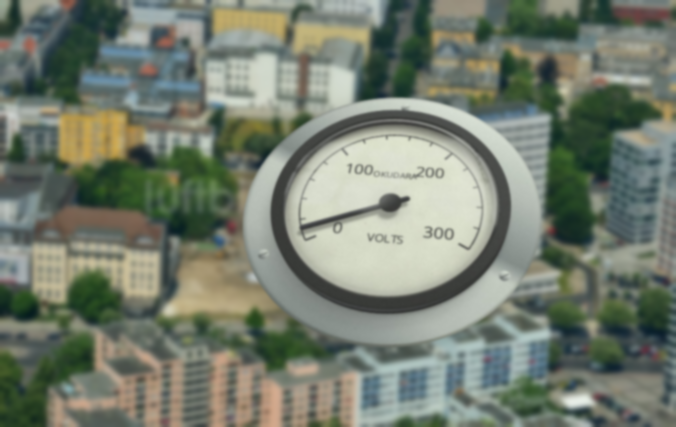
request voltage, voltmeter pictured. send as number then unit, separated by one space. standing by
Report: 10 V
